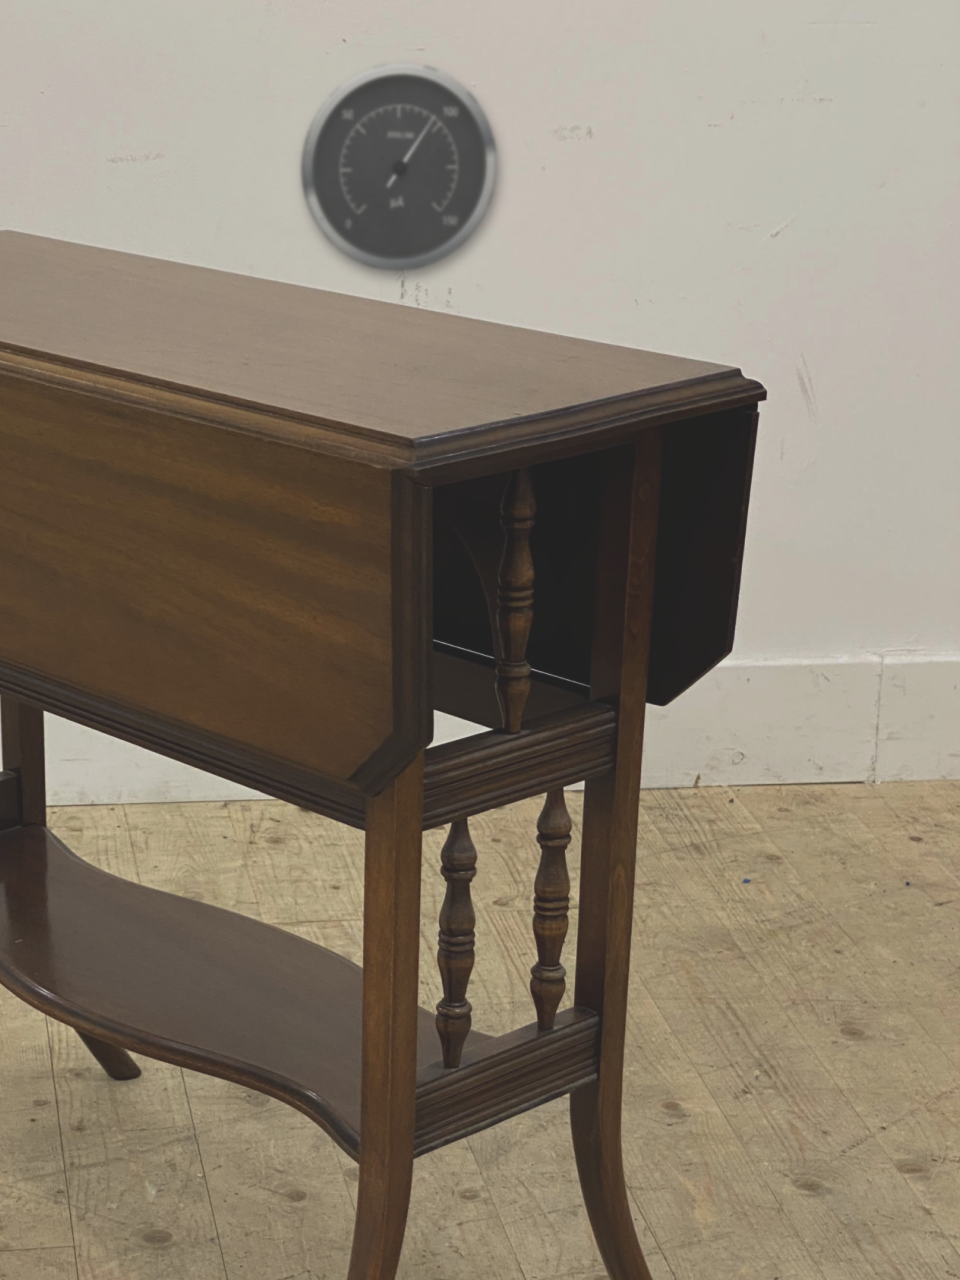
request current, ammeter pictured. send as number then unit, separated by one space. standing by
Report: 95 µA
